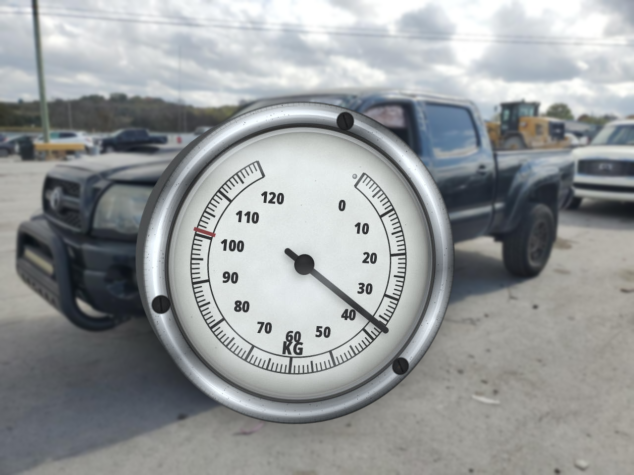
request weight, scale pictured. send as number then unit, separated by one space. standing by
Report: 37 kg
